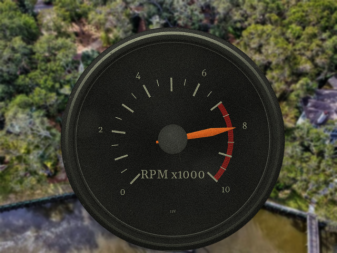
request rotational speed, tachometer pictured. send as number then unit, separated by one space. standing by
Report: 8000 rpm
